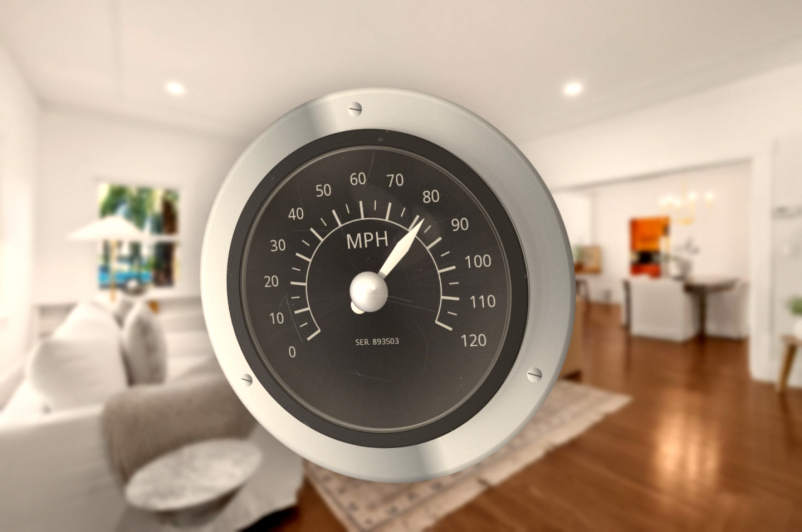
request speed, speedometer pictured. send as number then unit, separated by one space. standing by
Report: 82.5 mph
